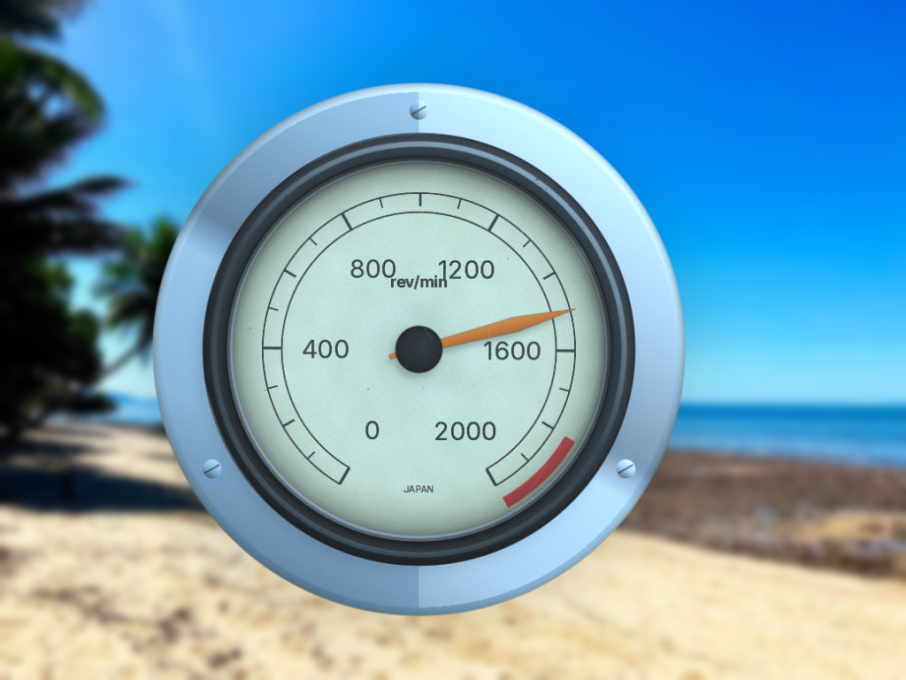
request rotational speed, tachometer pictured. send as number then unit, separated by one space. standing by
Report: 1500 rpm
